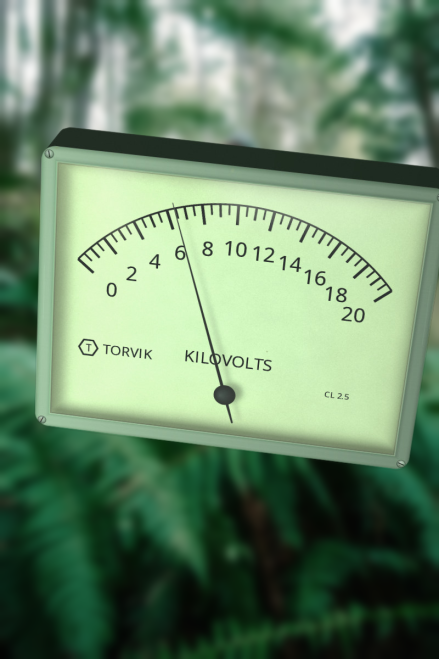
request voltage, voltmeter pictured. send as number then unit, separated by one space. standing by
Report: 6.5 kV
